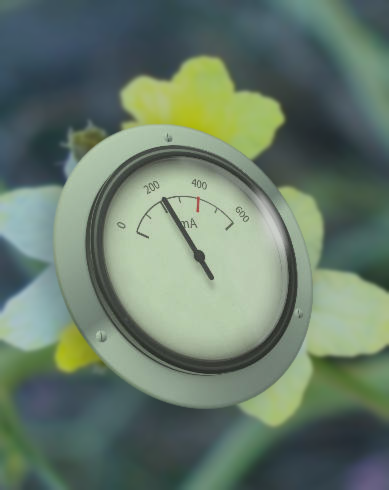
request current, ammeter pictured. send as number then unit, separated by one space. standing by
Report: 200 mA
